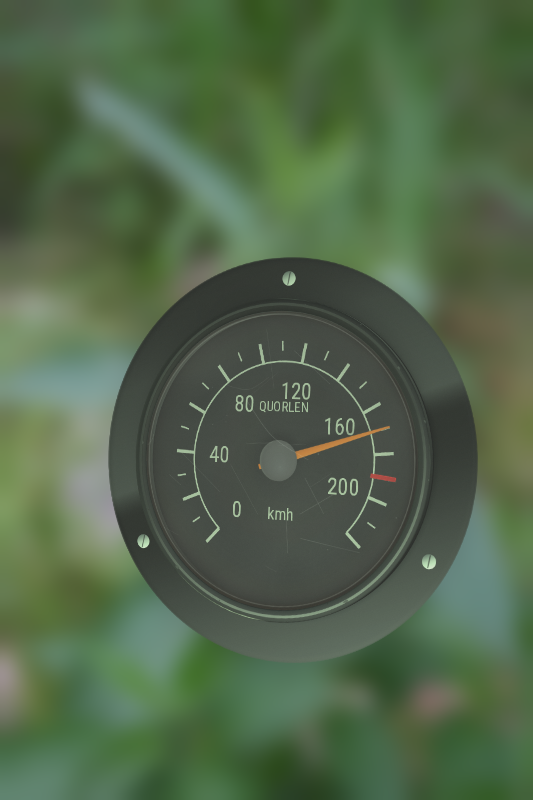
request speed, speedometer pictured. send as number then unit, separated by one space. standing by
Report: 170 km/h
